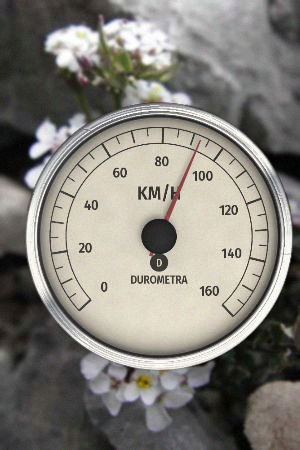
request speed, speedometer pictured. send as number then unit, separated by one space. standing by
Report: 92.5 km/h
